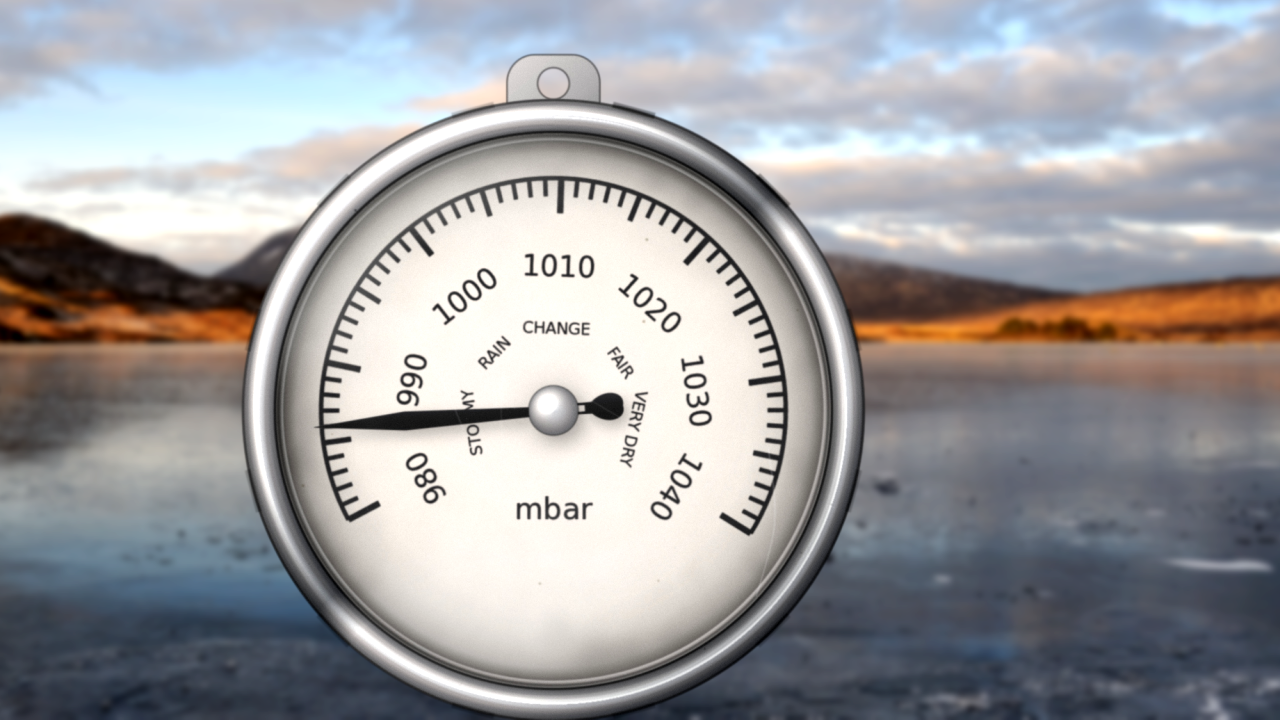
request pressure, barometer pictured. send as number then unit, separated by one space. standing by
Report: 986 mbar
